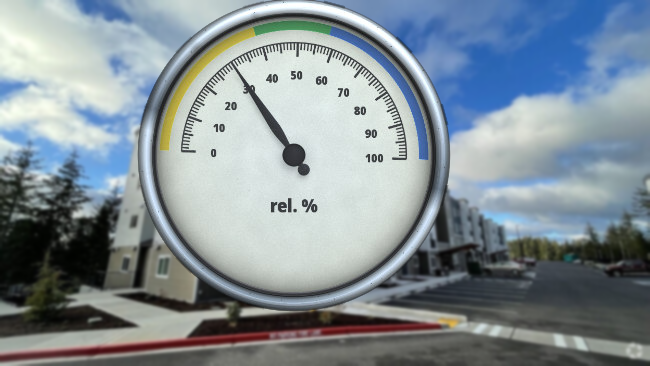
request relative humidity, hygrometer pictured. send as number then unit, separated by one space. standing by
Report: 30 %
